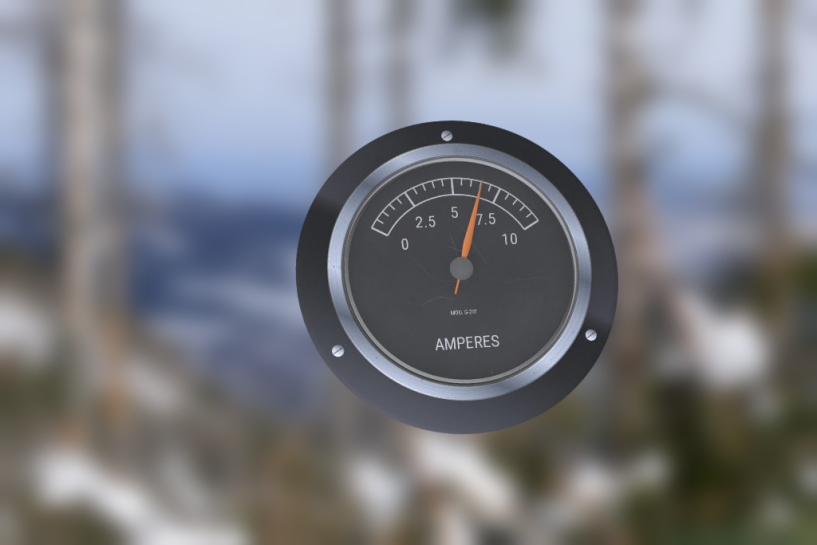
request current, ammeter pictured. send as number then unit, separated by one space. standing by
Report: 6.5 A
